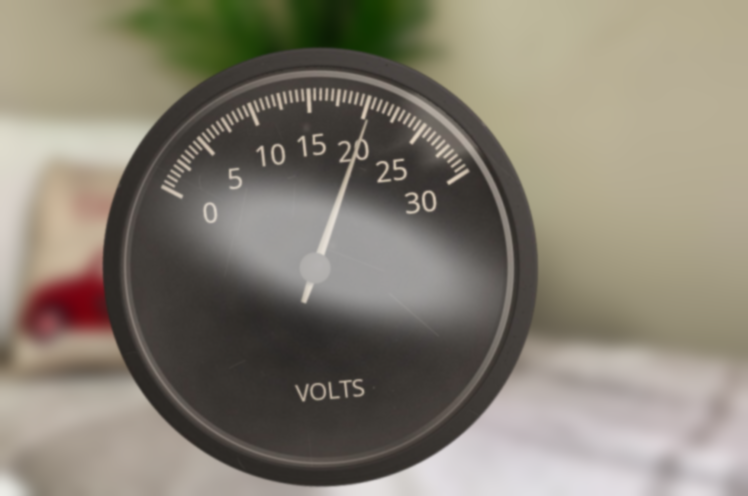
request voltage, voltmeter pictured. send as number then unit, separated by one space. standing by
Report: 20.5 V
